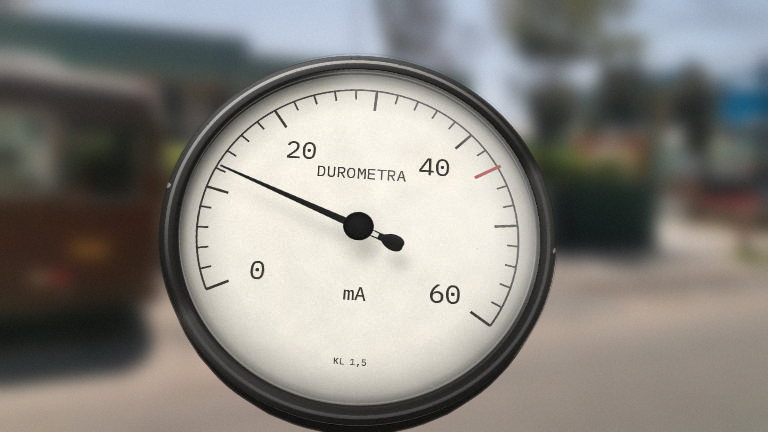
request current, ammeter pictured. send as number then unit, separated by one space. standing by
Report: 12 mA
